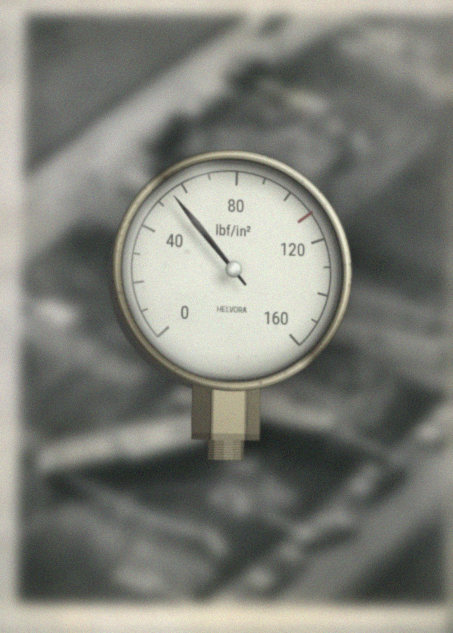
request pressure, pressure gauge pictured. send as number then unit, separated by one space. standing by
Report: 55 psi
